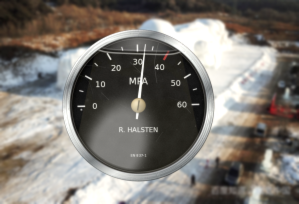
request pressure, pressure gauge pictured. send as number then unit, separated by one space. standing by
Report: 32.5 MPa
